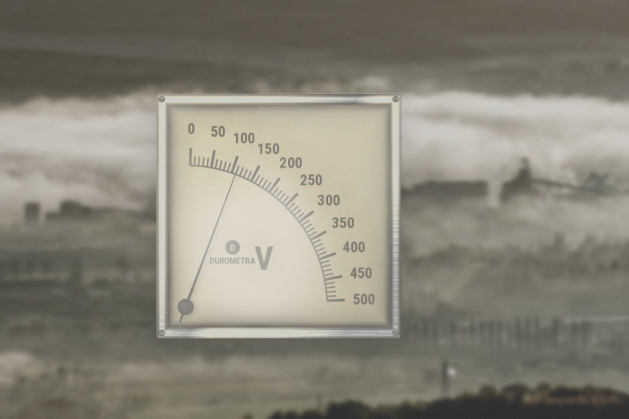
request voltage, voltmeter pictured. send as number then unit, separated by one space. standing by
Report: 110 V
